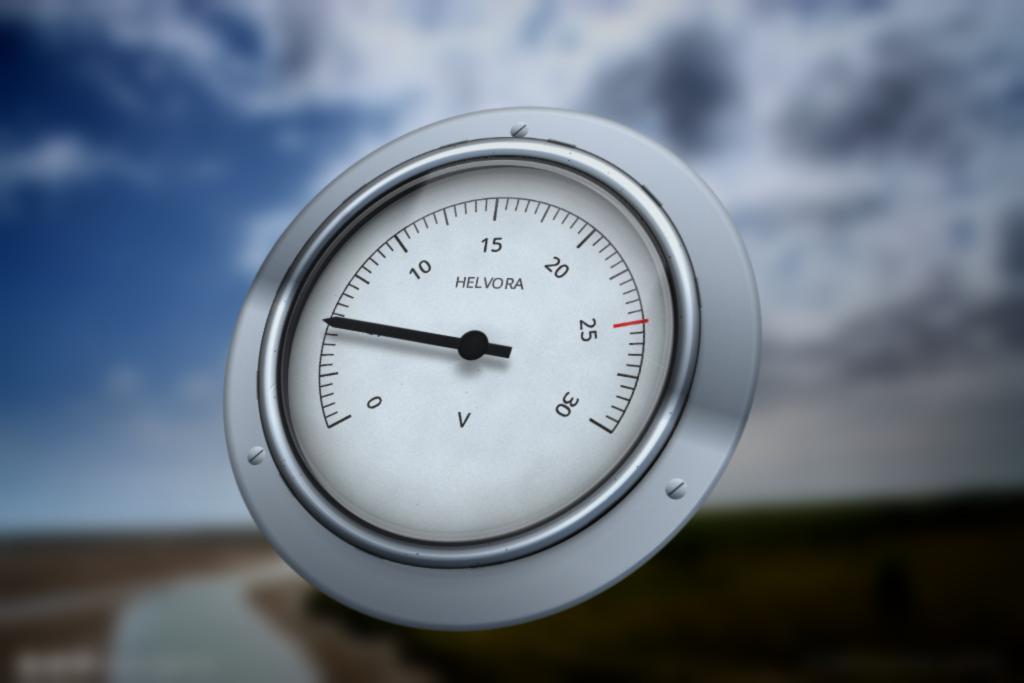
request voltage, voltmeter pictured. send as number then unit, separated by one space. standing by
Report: 5 V
